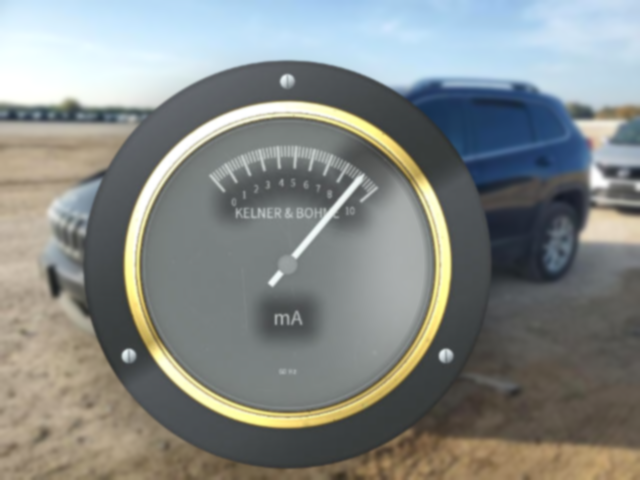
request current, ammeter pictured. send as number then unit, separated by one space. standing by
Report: 9 mA
